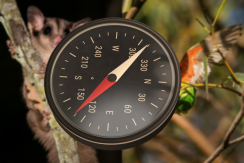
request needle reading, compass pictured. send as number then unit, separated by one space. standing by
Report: 130 °
